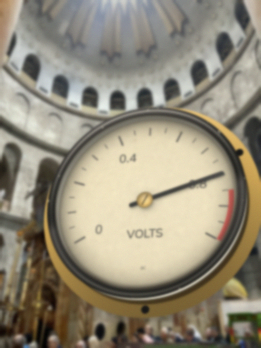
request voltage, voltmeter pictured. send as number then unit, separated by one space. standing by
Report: 0.8 V
